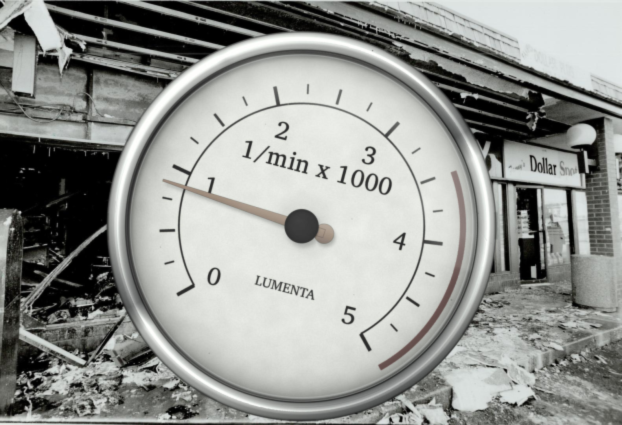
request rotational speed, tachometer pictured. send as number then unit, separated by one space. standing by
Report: 875 rpm
